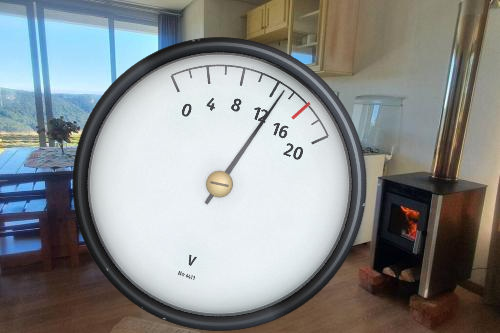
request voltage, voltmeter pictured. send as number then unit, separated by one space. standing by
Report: 13 V
